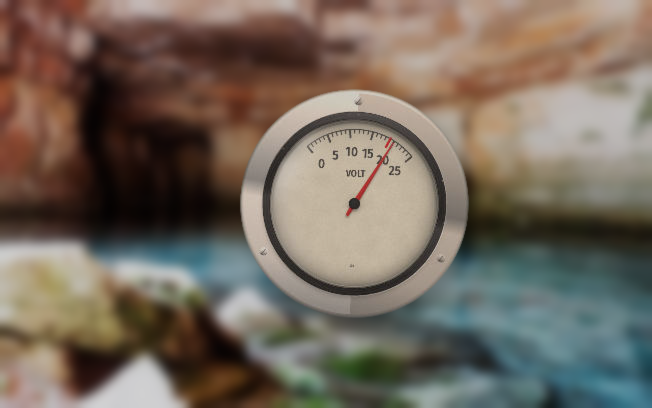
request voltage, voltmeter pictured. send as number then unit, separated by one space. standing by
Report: 20 V
